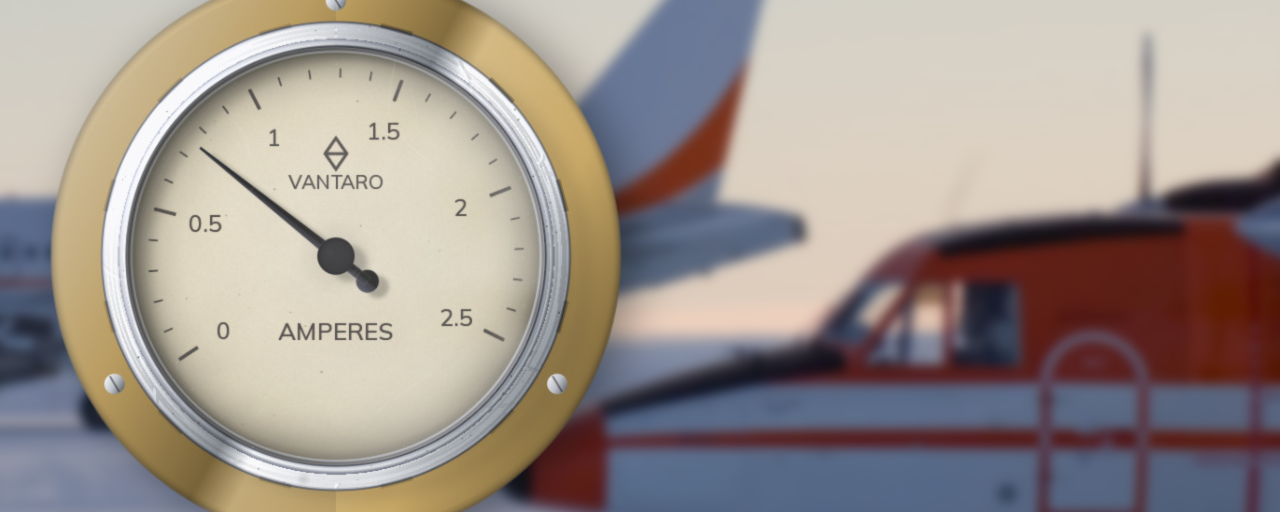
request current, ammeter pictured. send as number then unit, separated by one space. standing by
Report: 0.75 A
